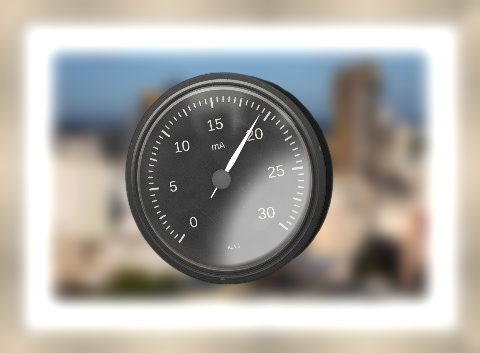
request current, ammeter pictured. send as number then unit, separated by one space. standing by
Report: 19.5 mA
